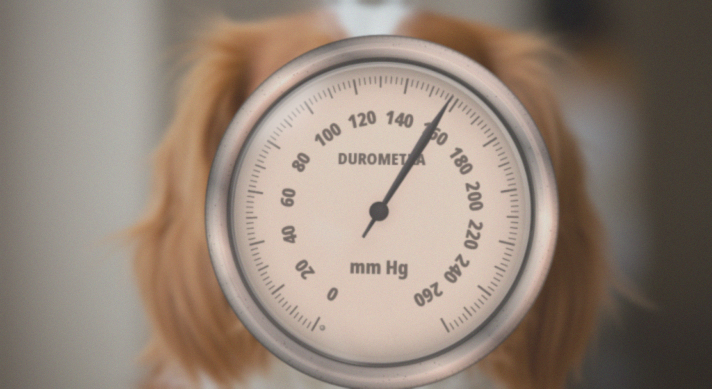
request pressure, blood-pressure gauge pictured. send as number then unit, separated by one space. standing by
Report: 158 mmHg
